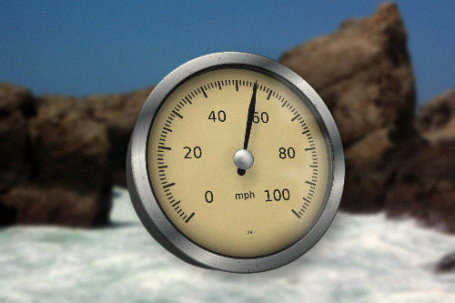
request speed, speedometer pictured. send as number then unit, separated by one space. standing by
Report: 55 mph
